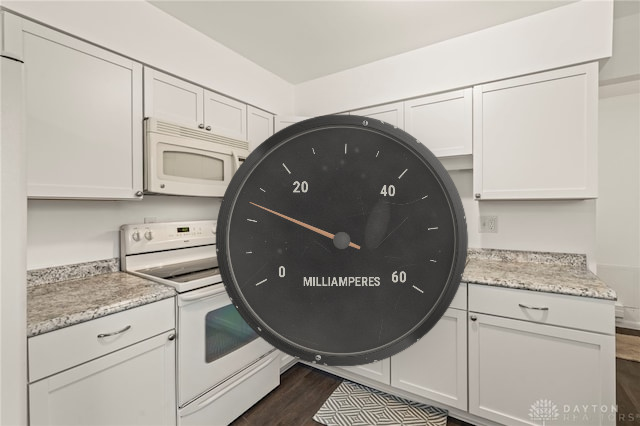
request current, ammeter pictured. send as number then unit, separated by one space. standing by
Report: 12.5 mA
